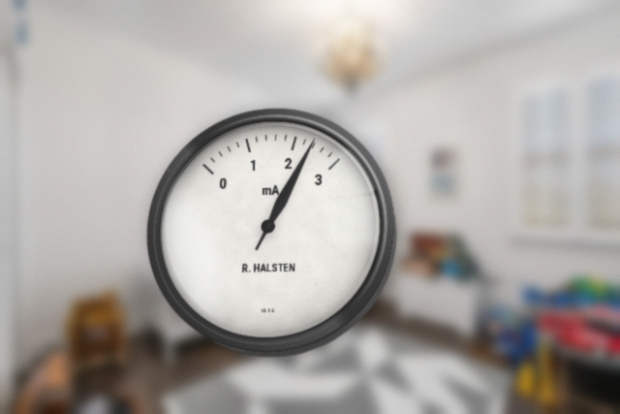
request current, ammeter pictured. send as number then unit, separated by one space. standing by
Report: 2.4 mA
